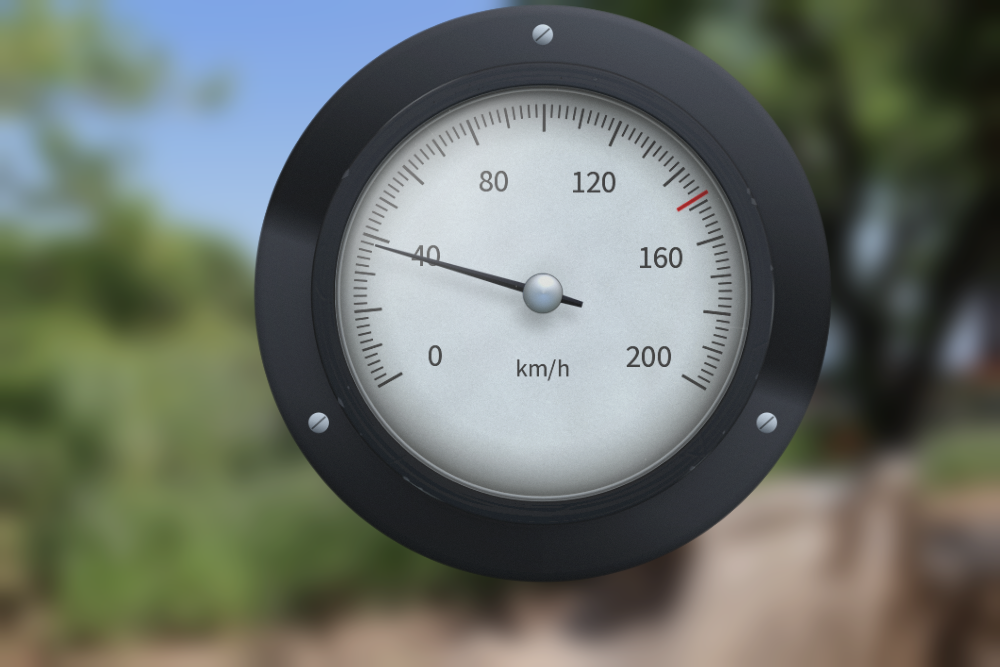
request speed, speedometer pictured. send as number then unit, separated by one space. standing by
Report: 38 km/h
